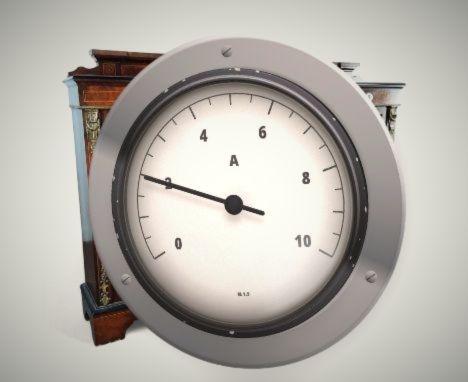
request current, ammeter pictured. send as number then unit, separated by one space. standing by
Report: 2 A
